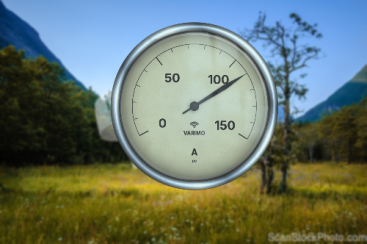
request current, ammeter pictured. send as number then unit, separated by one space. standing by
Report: 110 A
